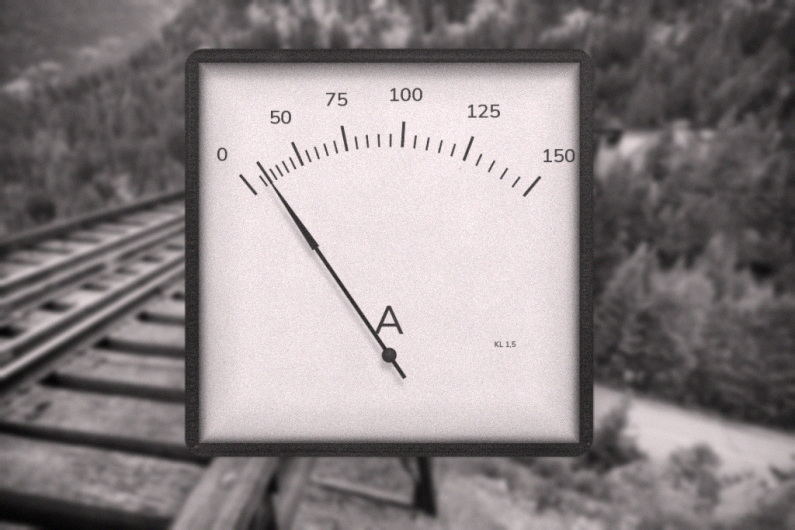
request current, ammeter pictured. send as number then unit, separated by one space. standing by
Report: 25 A
